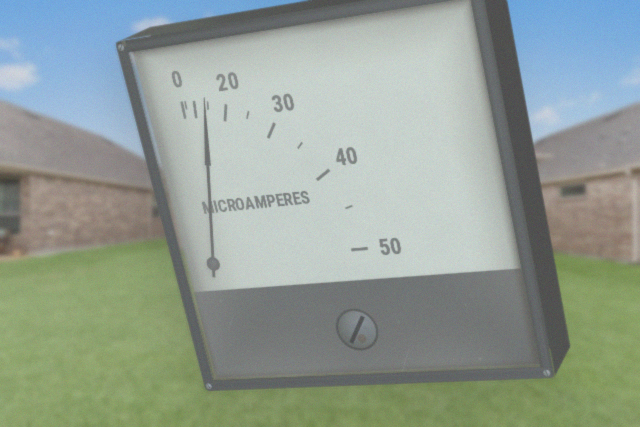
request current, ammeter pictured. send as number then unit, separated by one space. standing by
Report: 15 µA
